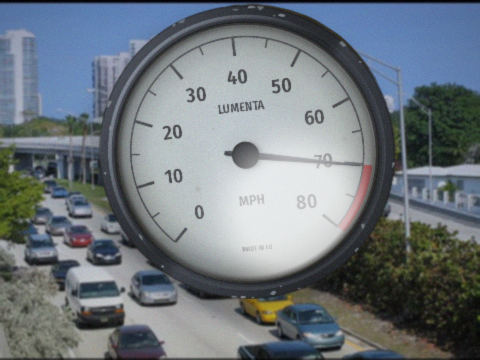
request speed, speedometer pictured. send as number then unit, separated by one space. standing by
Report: 70 mph
